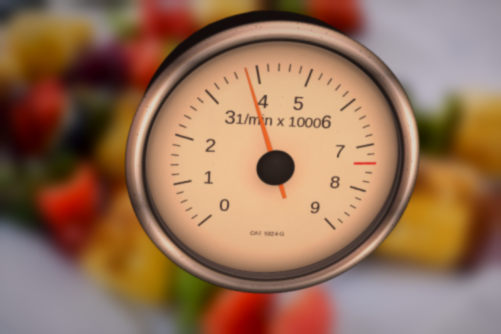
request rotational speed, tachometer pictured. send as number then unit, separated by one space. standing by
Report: 3800 rpm
